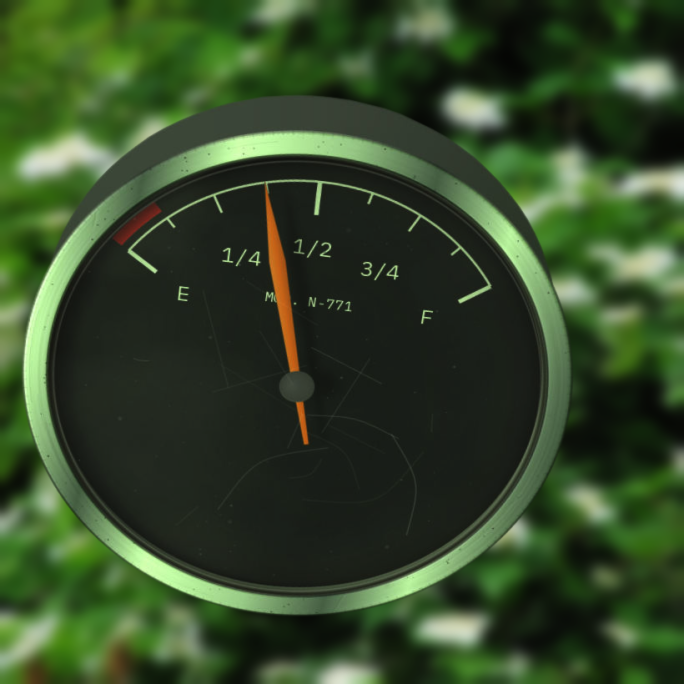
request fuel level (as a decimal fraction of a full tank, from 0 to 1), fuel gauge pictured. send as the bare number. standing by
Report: 0.375
